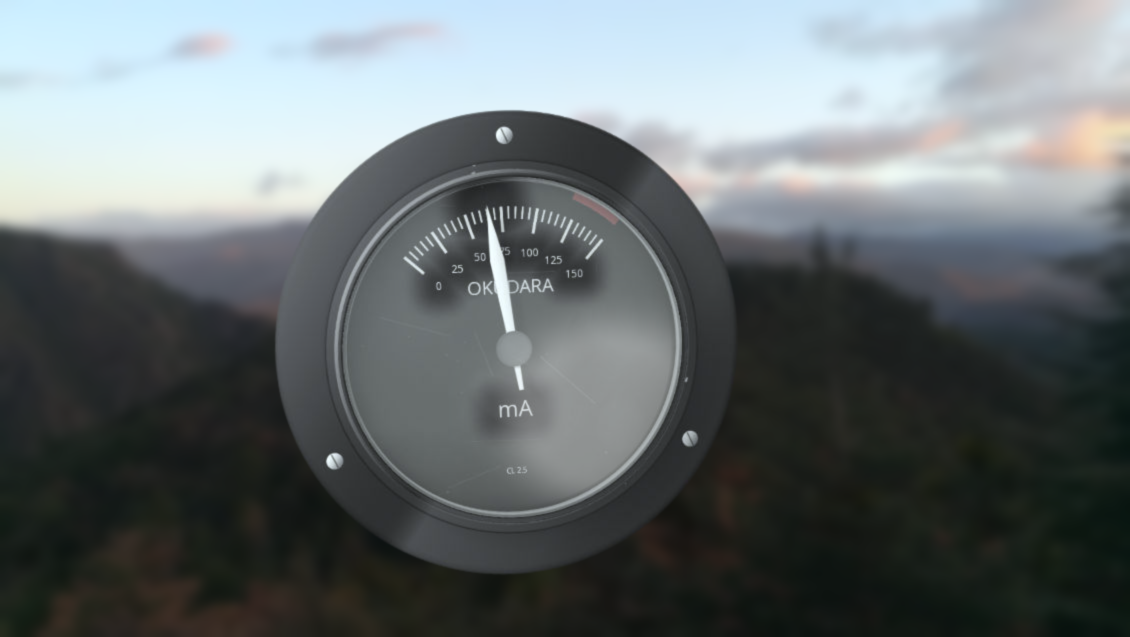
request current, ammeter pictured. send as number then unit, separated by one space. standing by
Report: 65 mA
